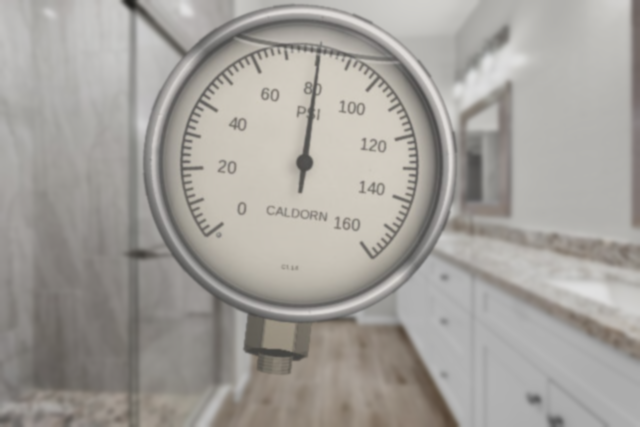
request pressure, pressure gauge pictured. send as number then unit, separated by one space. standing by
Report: 80 psi
